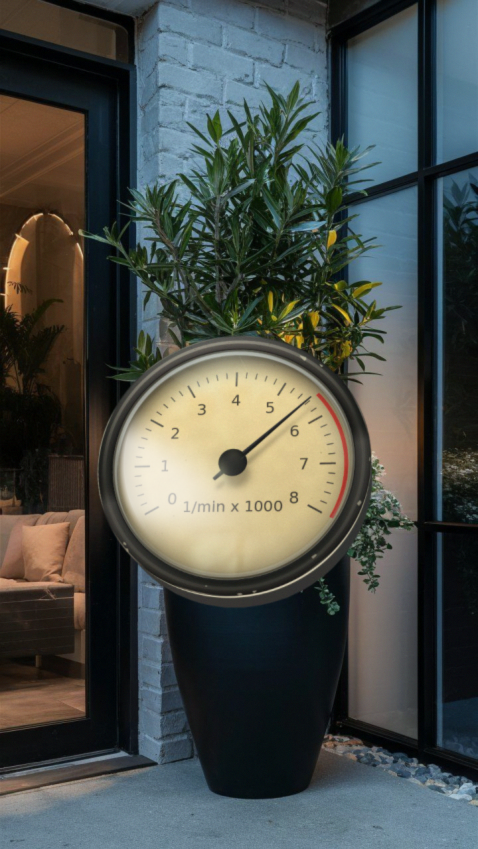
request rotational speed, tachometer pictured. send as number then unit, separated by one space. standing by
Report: 5600 rpm
